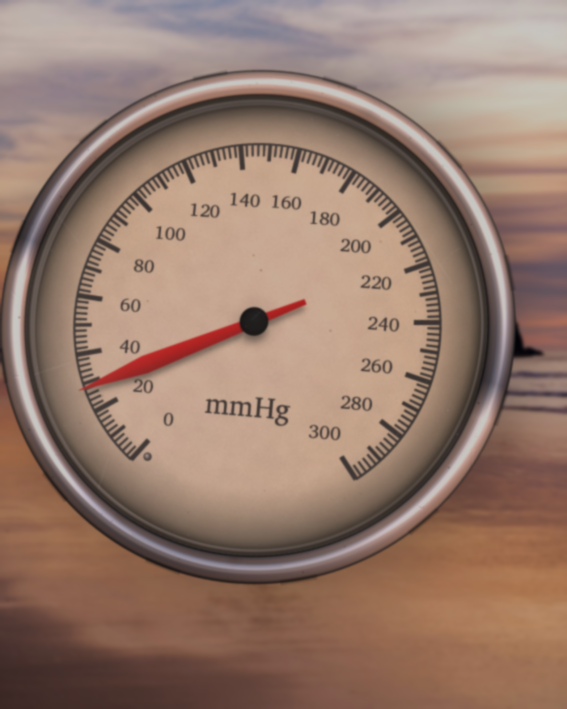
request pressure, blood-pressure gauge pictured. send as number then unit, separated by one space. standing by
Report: 28 mmHg
